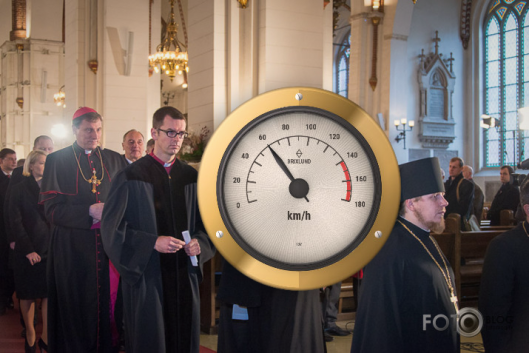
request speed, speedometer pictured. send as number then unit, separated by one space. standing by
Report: 60 km/h
